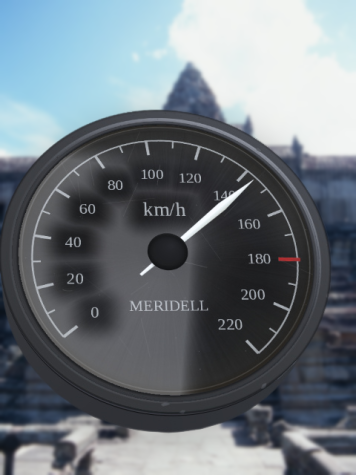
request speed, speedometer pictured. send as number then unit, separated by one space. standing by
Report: 145 km/h
